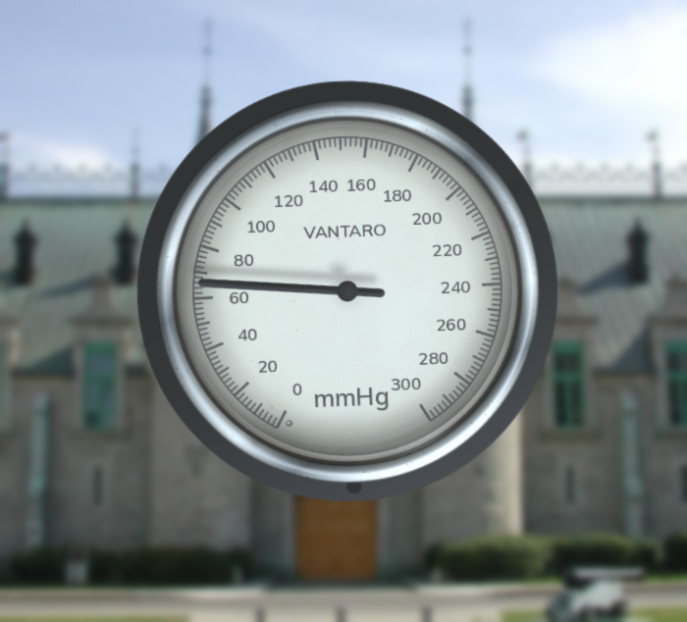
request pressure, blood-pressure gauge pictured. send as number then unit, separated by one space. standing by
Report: 66 mmHg
